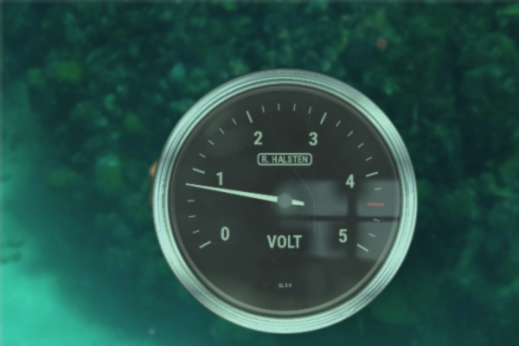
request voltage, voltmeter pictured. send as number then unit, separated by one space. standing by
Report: 0.8 V
